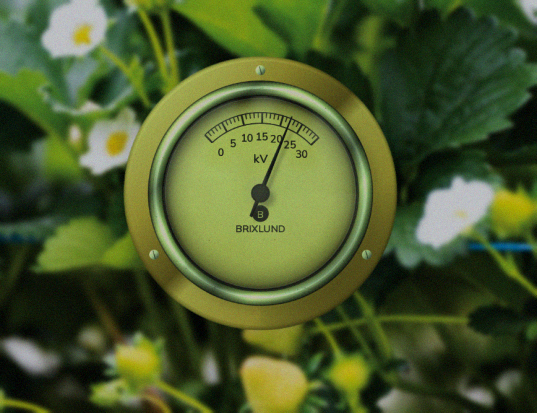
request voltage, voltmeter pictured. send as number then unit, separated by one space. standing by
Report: 22 kV
